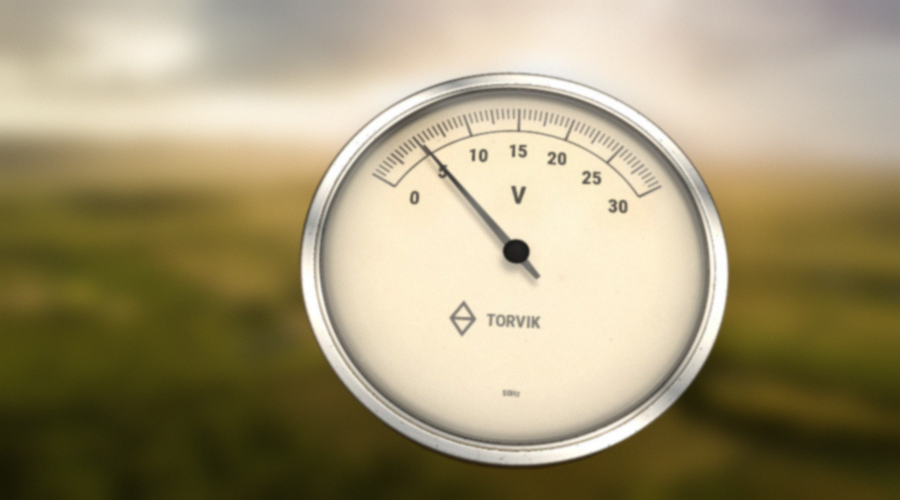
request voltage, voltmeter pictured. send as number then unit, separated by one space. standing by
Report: 5 V
